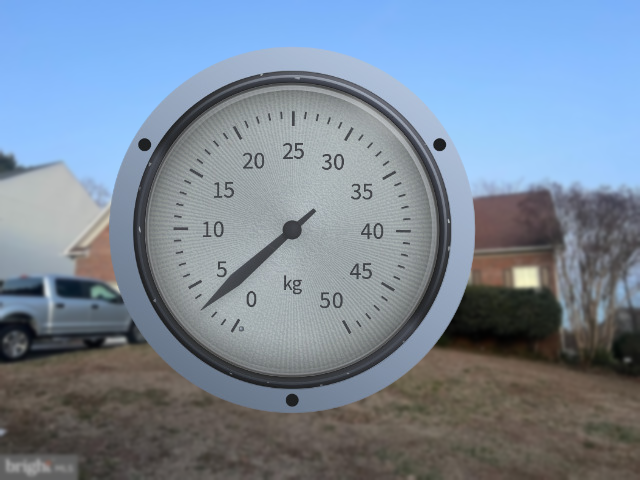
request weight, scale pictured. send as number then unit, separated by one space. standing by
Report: 3 kg
